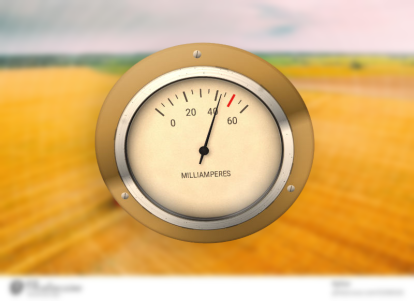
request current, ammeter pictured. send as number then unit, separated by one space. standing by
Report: 42.5 mA
